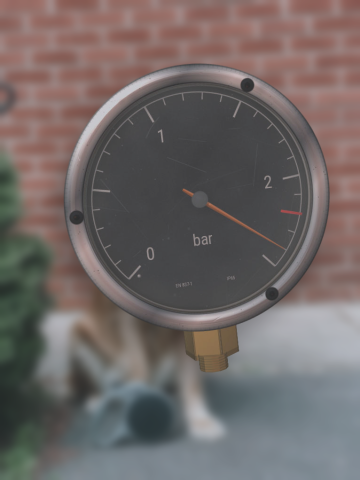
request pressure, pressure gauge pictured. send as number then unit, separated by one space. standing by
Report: 2.4 bar
